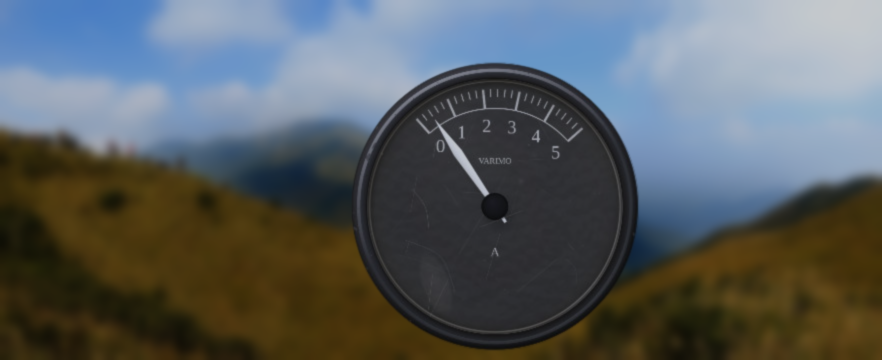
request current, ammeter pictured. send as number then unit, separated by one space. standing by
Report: 0.4 A
